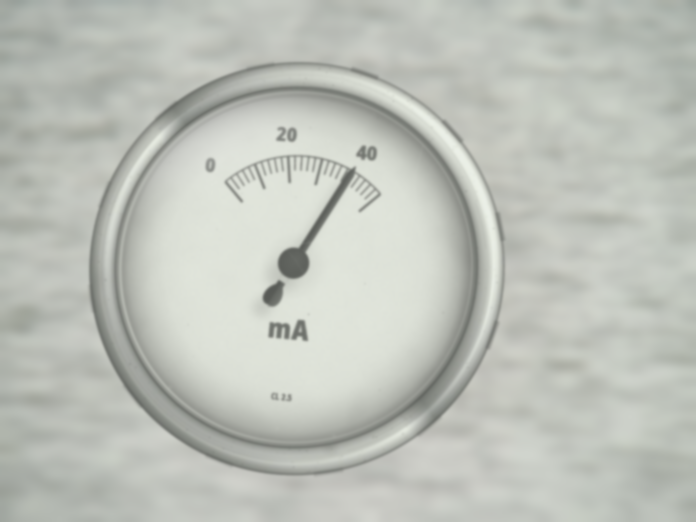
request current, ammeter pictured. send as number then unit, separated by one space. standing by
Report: 40 mA
